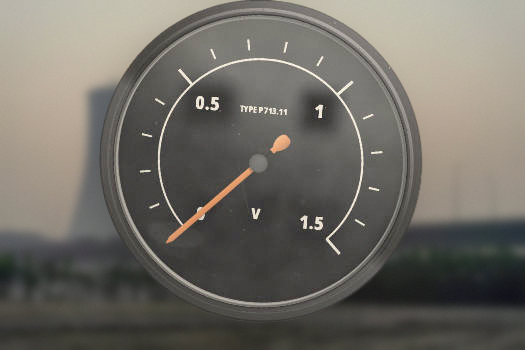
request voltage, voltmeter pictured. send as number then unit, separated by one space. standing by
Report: 0 V
